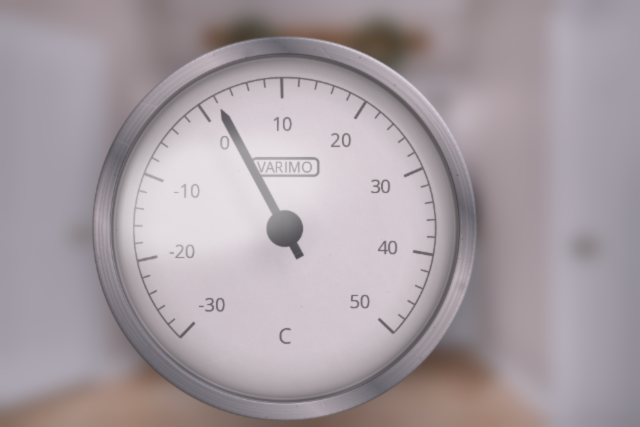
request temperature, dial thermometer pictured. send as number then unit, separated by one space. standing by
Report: 2 °C
